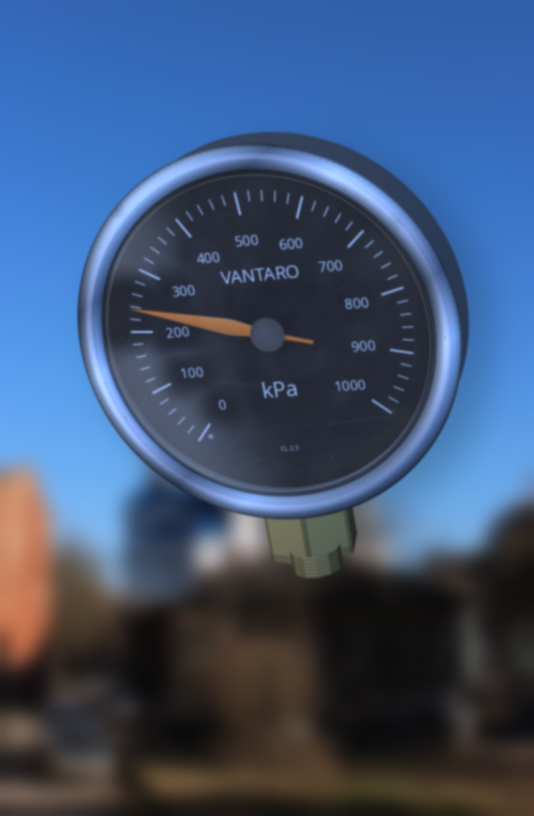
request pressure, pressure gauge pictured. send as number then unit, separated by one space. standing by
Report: 240 kPa
